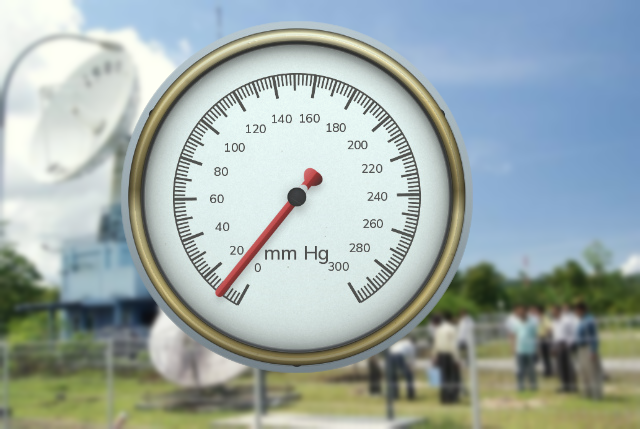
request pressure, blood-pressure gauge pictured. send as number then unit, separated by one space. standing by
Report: 10 mmHg
